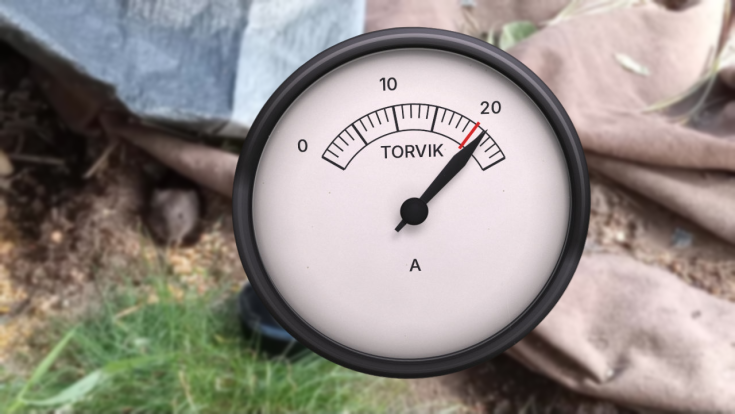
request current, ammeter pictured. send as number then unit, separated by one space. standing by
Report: 21 A
